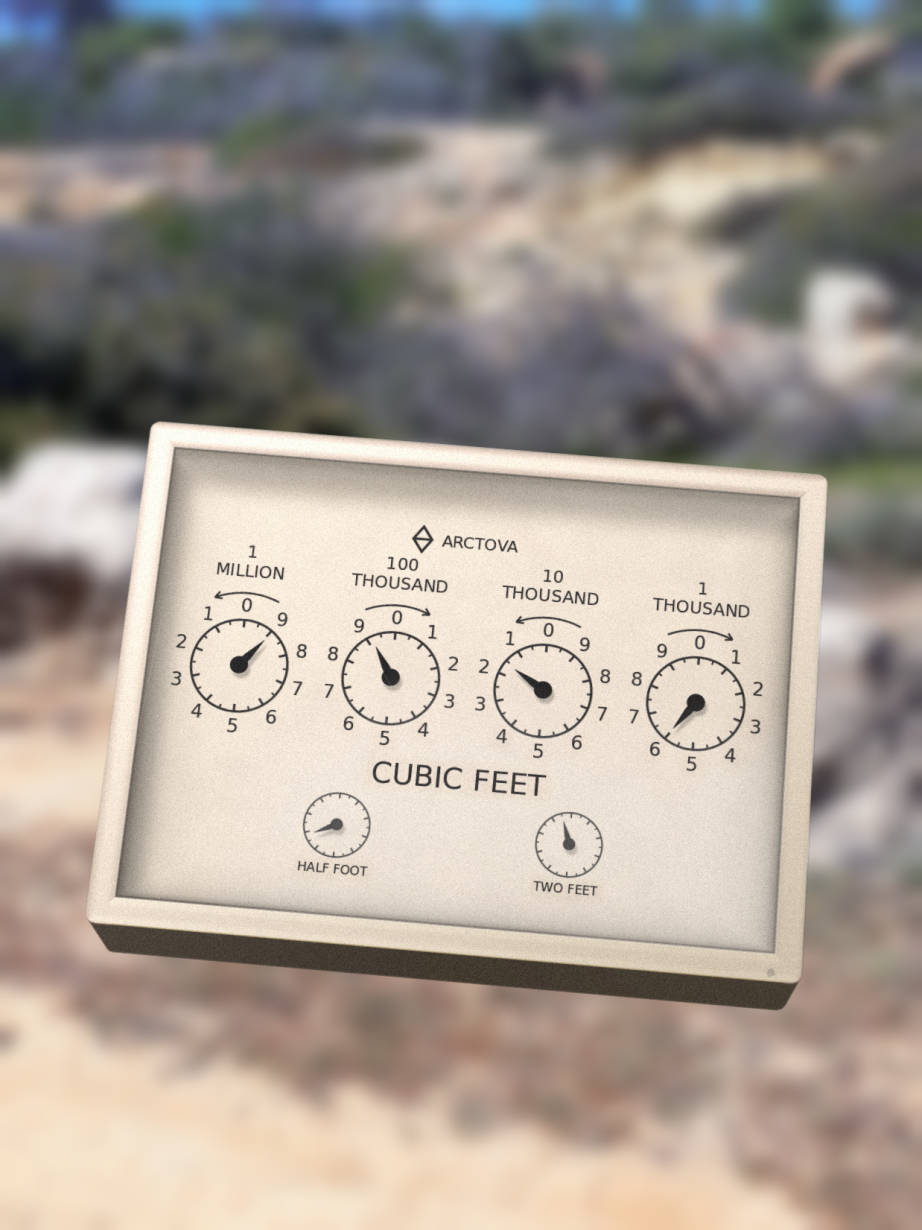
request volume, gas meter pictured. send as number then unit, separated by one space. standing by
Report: 891600 ft³
